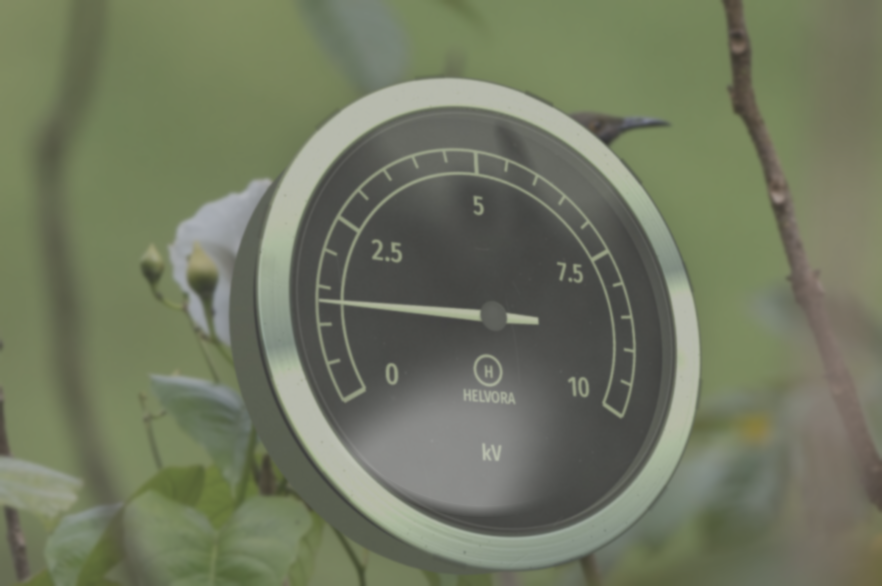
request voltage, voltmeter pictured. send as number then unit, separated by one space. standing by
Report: 1.25 kV
